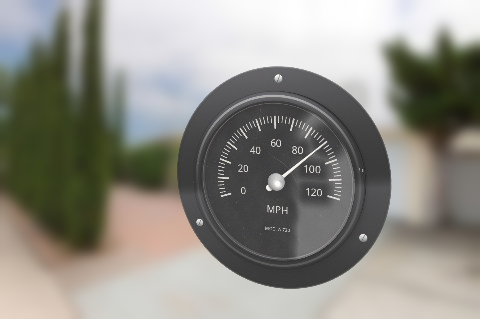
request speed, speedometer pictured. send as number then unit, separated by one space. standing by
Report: 90 mph
